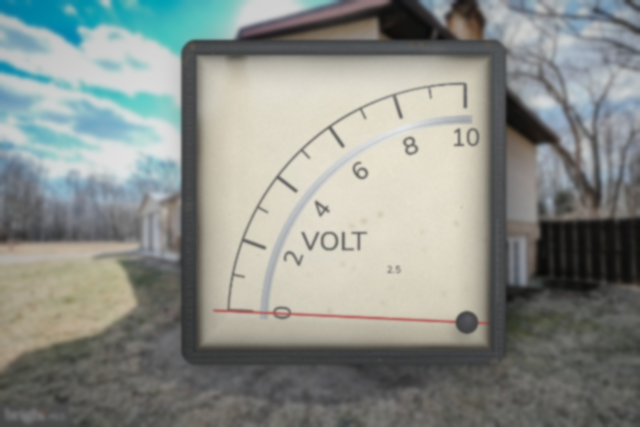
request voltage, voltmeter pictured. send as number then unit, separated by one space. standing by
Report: 0 V
